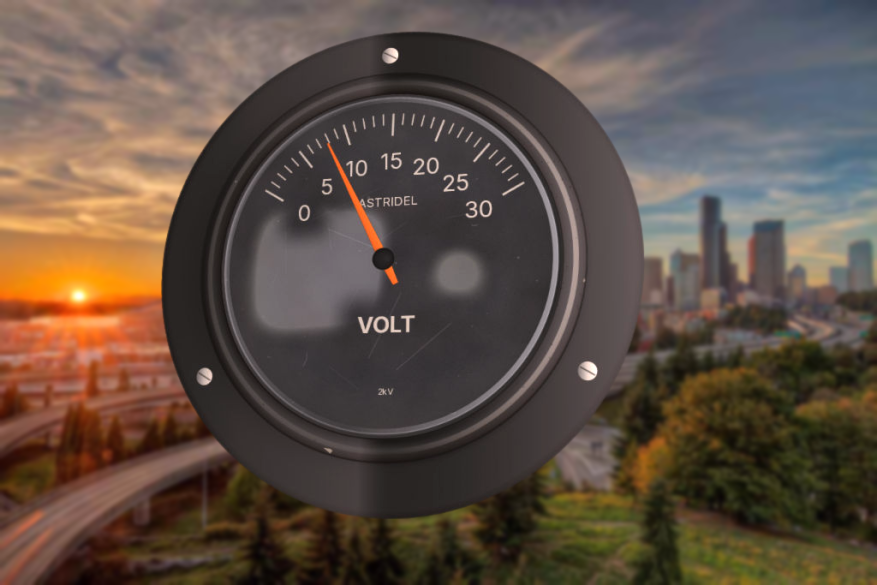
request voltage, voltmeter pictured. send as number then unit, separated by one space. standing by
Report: 8 V
